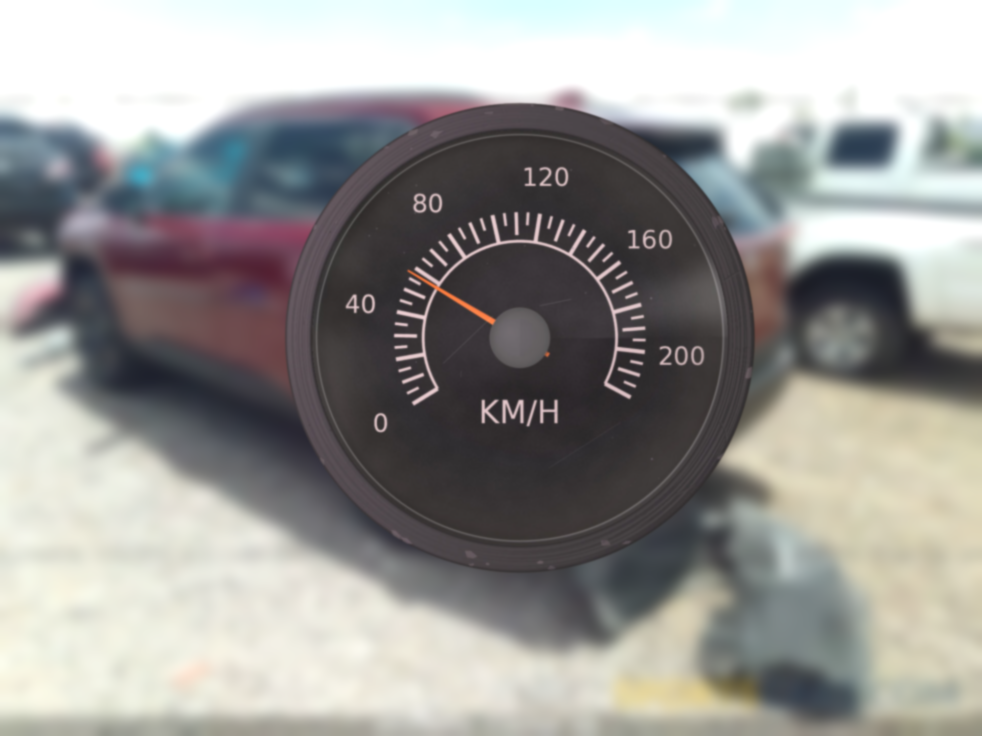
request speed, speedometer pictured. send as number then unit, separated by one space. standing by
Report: 57.5 km/h
